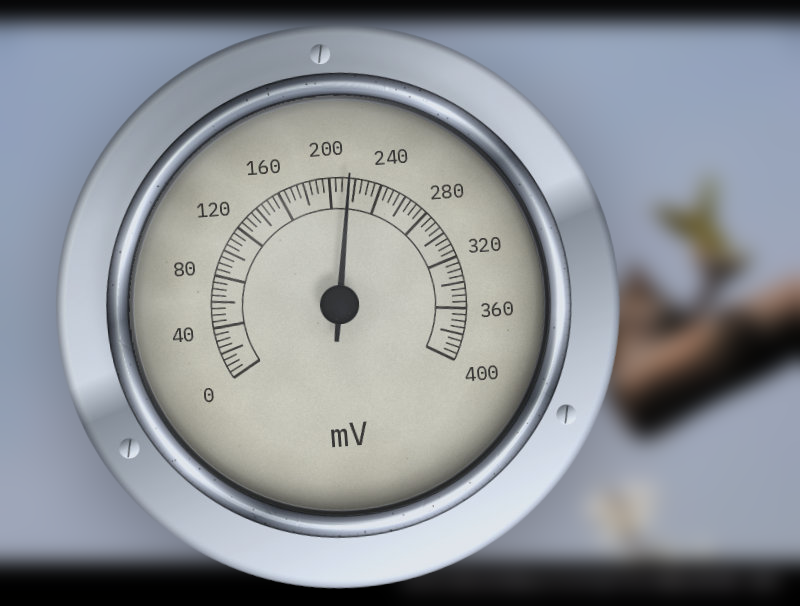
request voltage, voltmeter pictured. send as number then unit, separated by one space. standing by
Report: 215 mV
